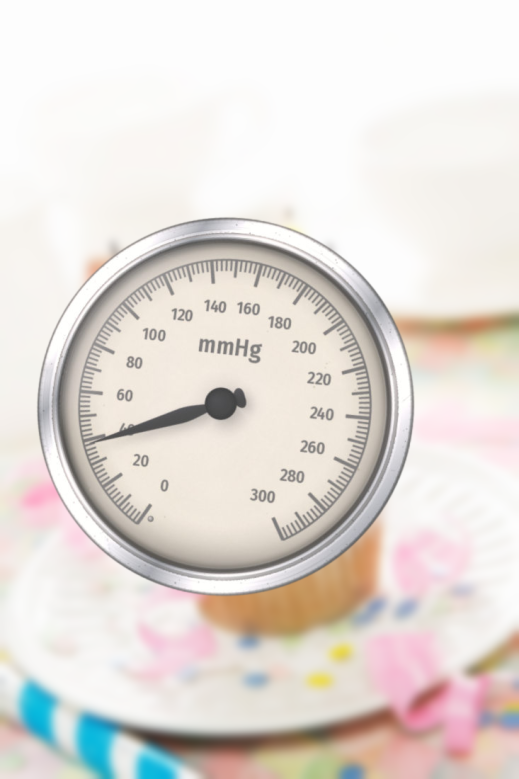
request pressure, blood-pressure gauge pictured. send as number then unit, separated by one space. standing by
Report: 38 mmHg
